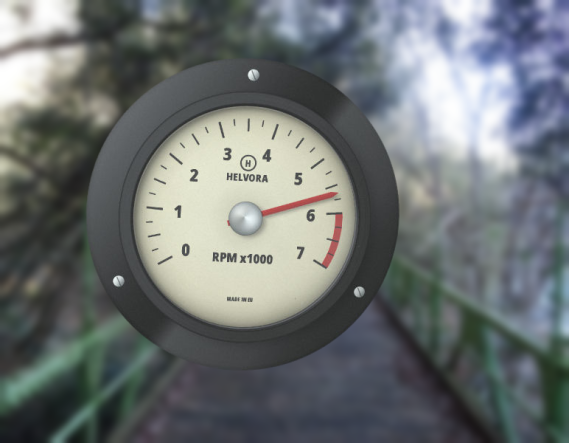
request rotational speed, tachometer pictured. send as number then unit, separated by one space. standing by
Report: 5625 rpm
